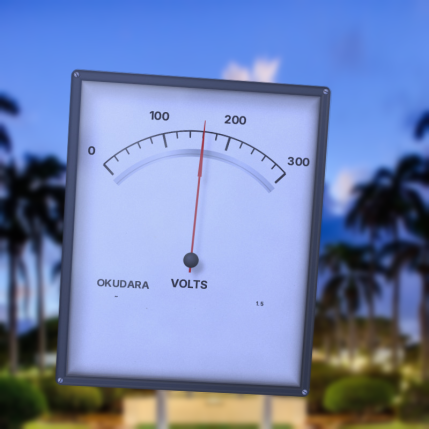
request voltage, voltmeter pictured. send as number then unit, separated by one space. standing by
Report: 160 V
